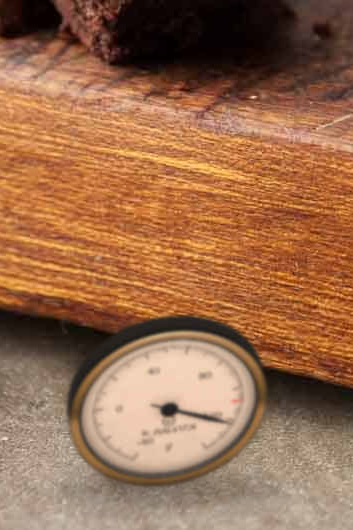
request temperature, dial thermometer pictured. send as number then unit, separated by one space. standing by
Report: 120 °F
